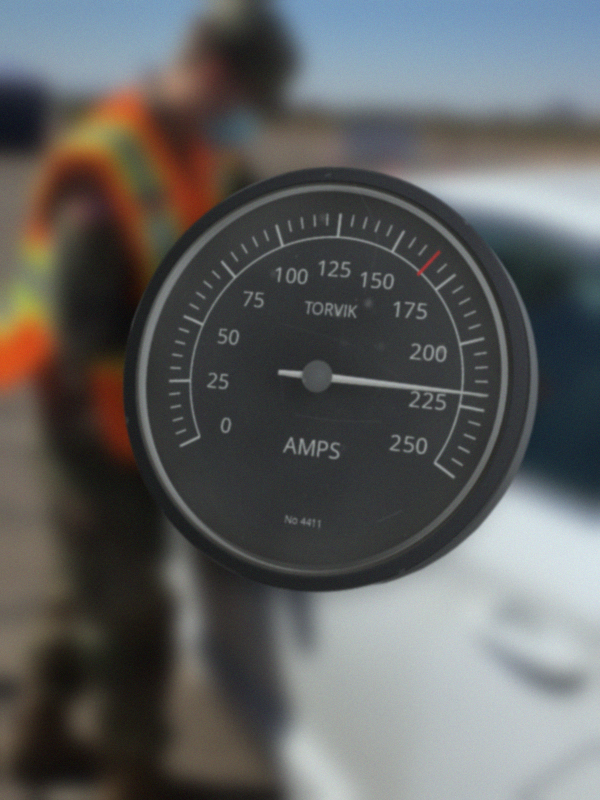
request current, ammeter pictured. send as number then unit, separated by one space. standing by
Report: 220 A
